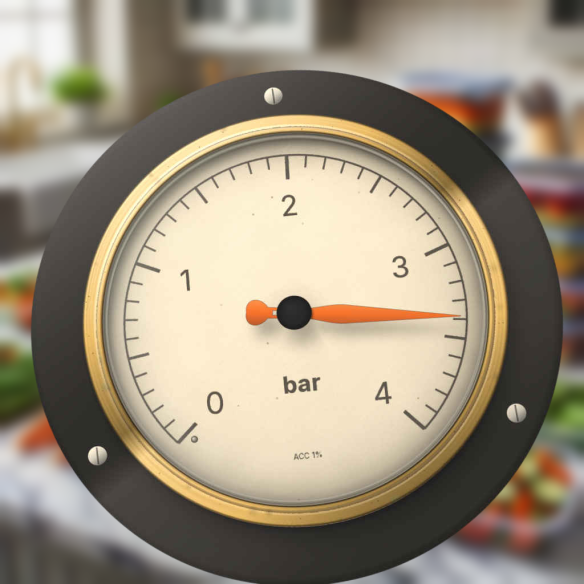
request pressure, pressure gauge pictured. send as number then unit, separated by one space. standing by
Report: 3.4 bar
